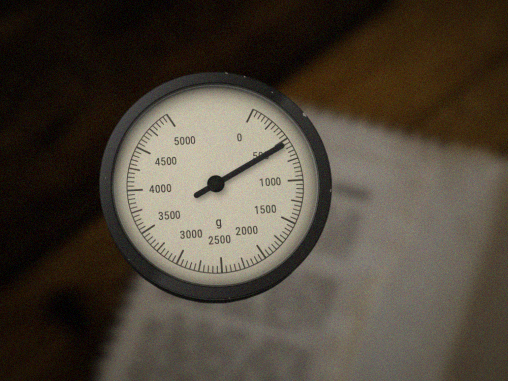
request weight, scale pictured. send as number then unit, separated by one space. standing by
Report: 550 g
